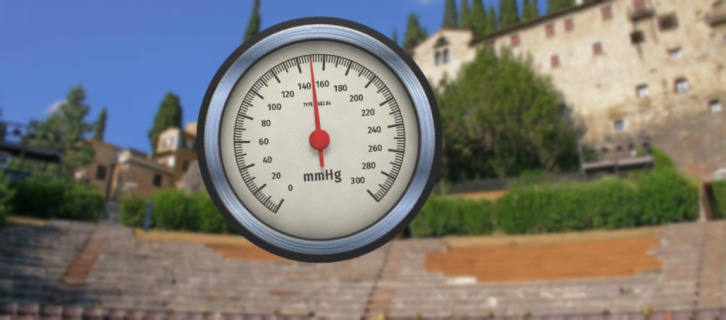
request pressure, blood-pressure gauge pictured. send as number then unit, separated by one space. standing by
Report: 150 mmHg
